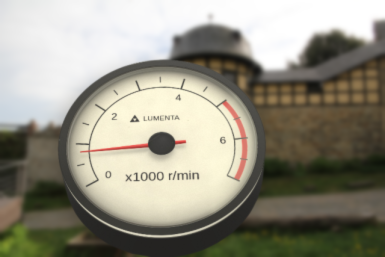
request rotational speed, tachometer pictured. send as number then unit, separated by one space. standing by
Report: 750 rpm
